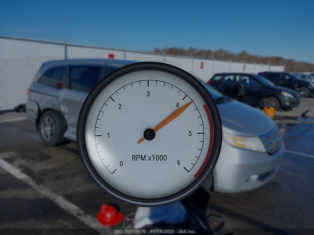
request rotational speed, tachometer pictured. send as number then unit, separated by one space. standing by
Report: 4200 rpm
